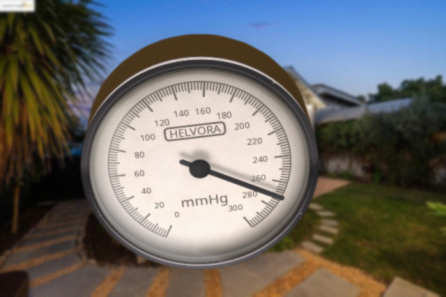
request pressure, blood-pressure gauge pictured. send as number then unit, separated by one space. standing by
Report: 270 mmHg
